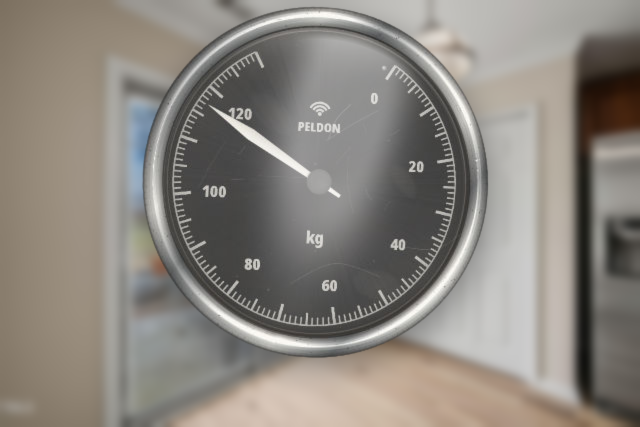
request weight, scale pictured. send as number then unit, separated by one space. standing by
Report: 117 kg
